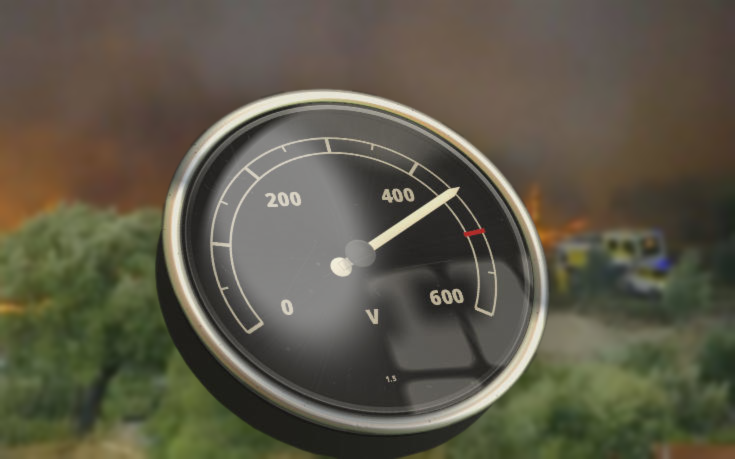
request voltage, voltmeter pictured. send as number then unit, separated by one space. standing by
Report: 450 V
